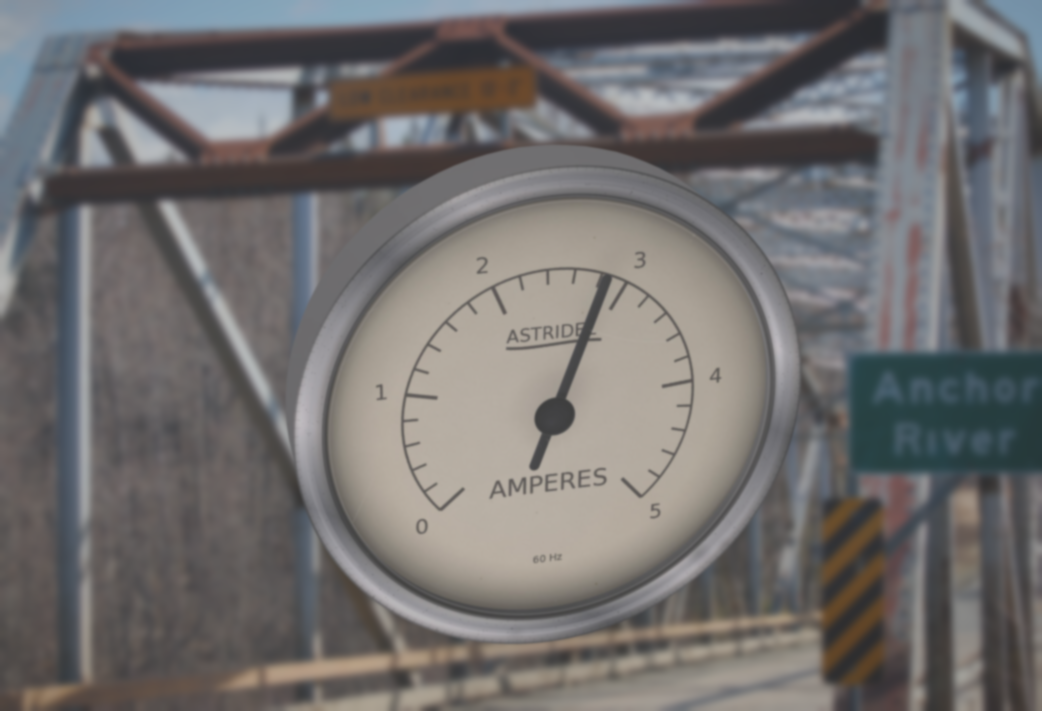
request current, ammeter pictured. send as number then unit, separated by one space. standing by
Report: 2.8 A
